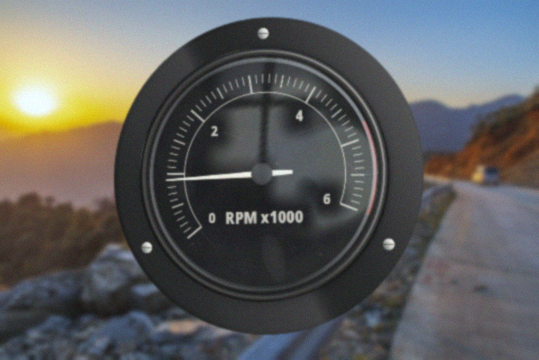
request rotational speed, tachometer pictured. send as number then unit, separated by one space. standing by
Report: 900 rpm
